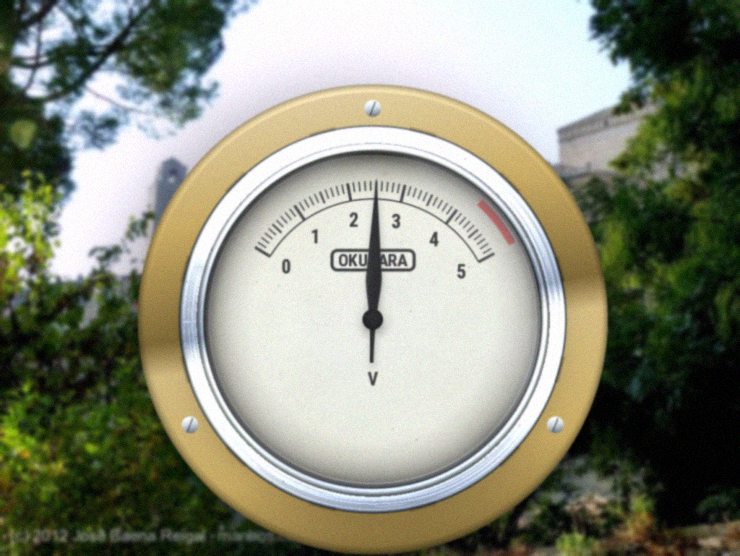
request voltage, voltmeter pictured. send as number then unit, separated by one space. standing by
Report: 2.5 V
